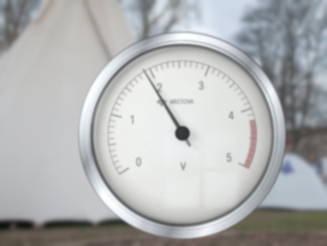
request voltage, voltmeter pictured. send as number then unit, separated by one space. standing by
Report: 1.9 V
